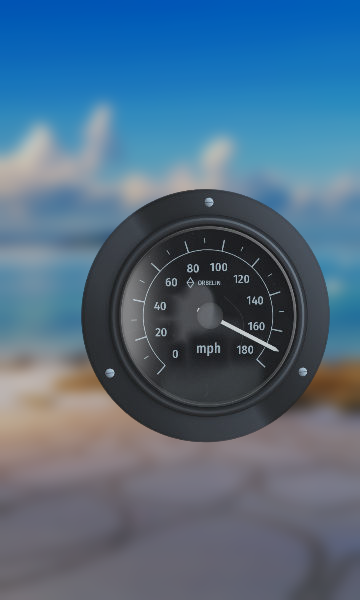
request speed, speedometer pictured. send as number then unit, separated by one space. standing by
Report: 170 mph
